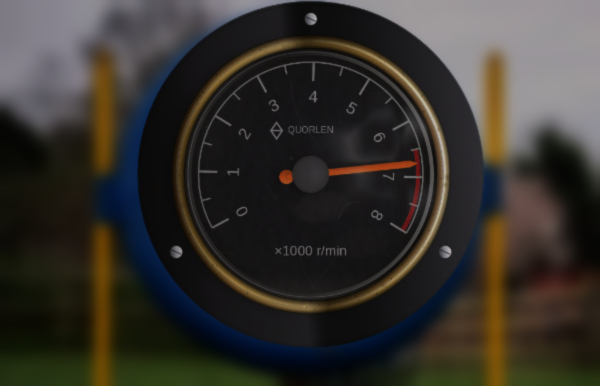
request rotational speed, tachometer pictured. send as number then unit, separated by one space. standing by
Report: 6750 rpm
